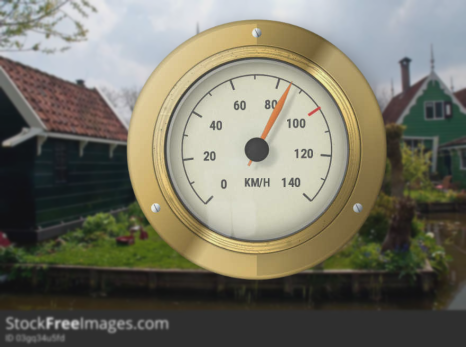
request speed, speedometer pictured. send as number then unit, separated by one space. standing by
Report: 85 km/h
